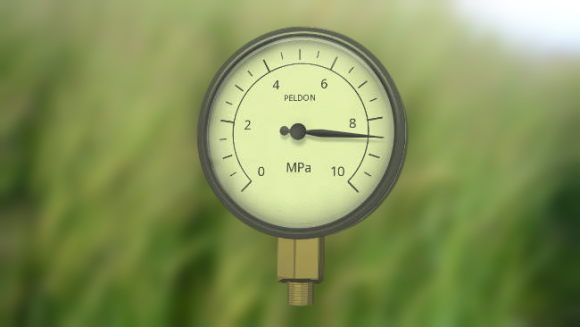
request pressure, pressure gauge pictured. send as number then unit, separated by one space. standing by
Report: 8.5 MPa
